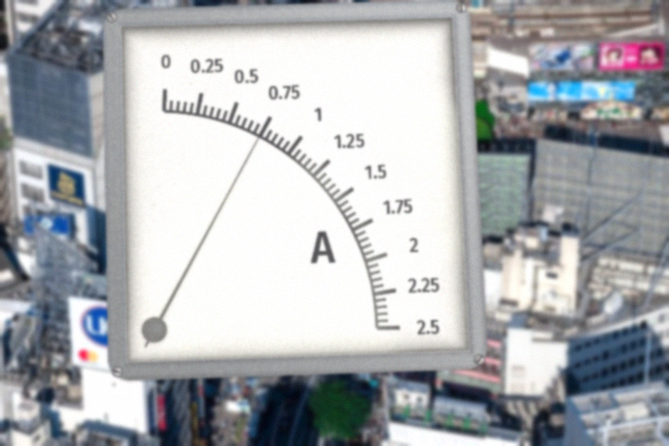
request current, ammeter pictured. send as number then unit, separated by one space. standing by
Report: 0.75 A
